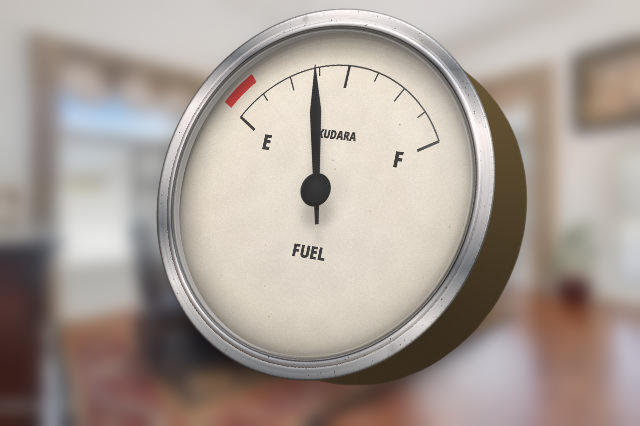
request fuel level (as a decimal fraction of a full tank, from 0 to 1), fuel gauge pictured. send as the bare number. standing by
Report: 0.375
